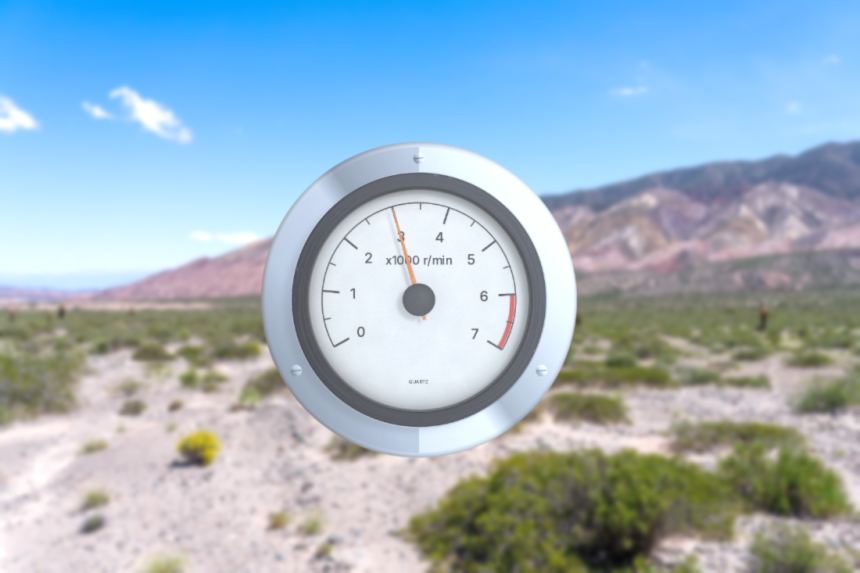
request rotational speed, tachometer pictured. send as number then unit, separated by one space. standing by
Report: 3000 rpm
